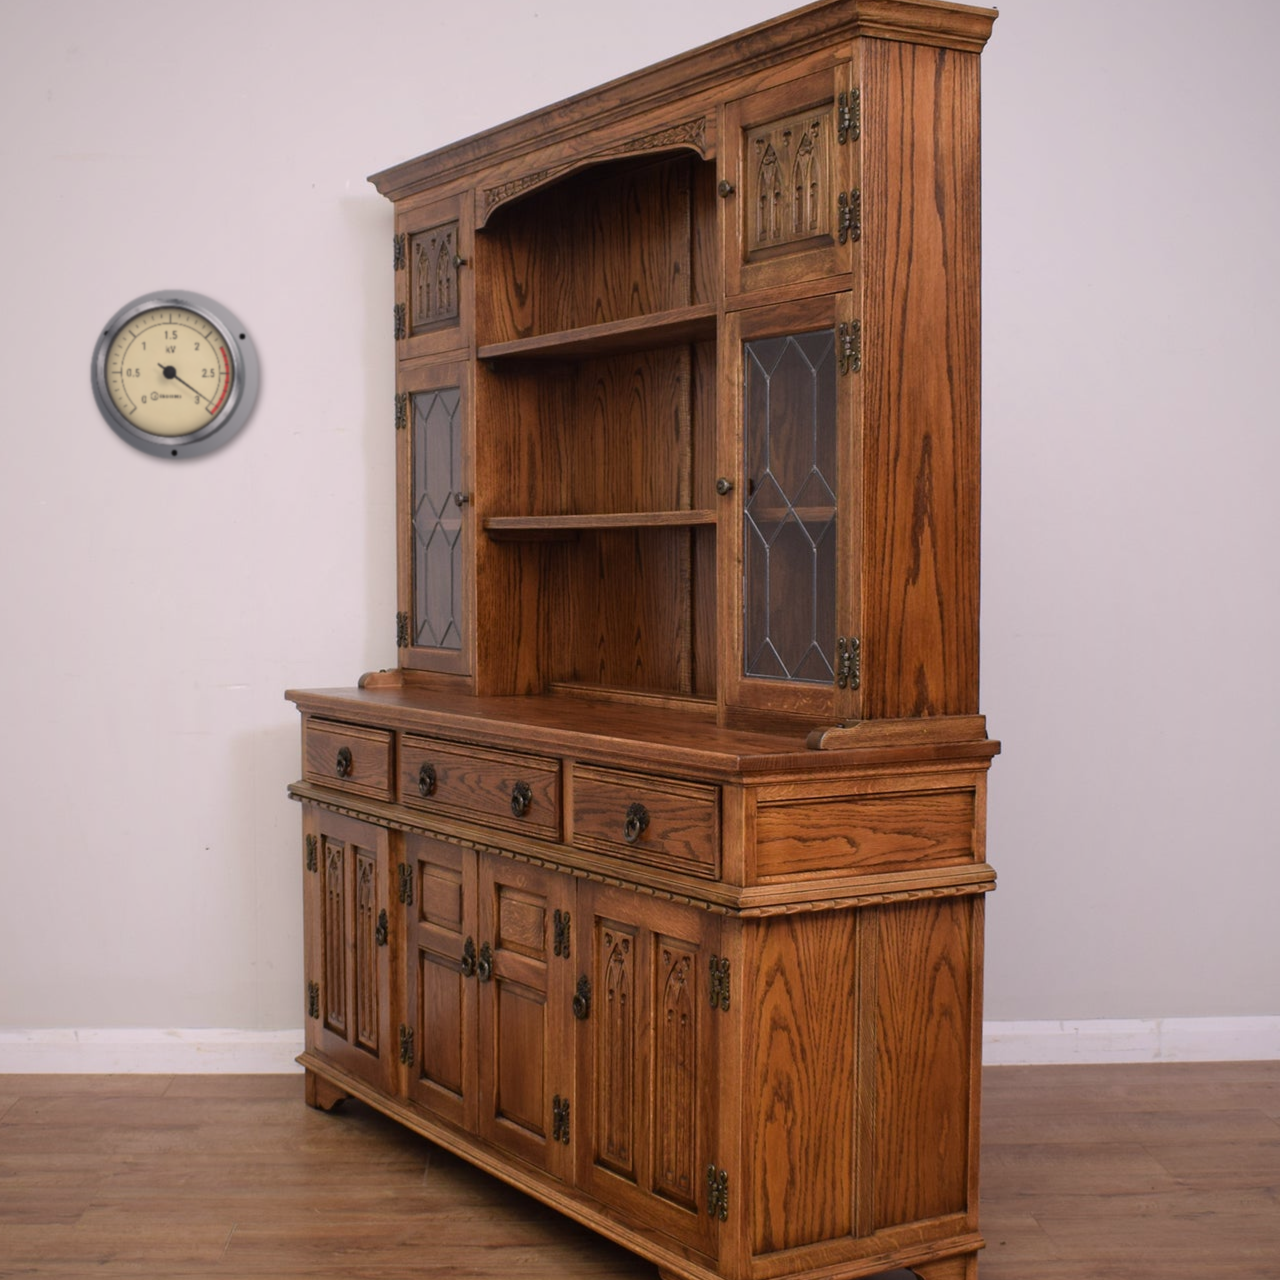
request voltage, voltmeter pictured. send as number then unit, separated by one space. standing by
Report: 2.9 kV
